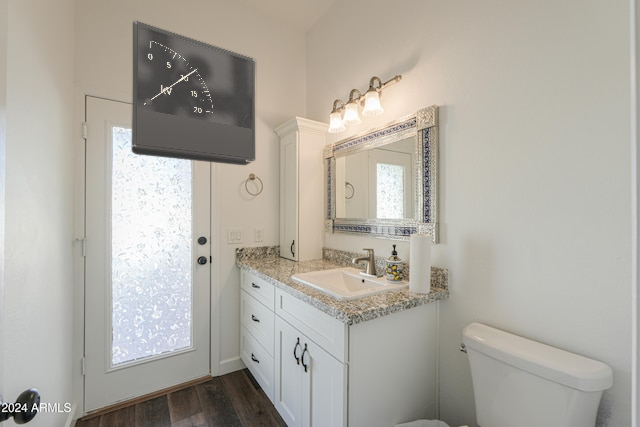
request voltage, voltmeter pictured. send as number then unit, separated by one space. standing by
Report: 10 kV
